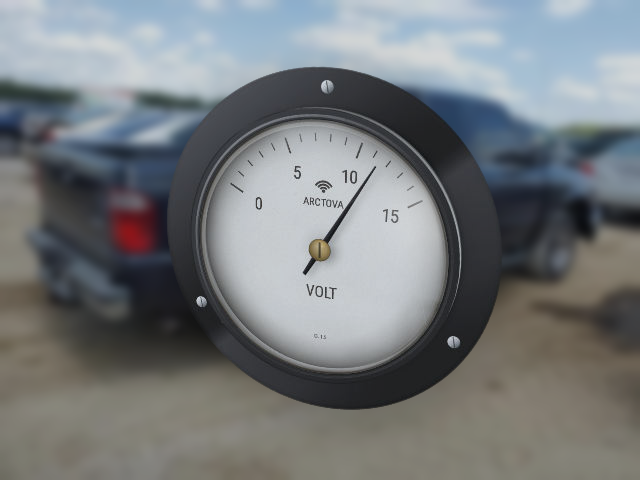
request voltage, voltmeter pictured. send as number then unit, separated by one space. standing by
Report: 11.5 V
